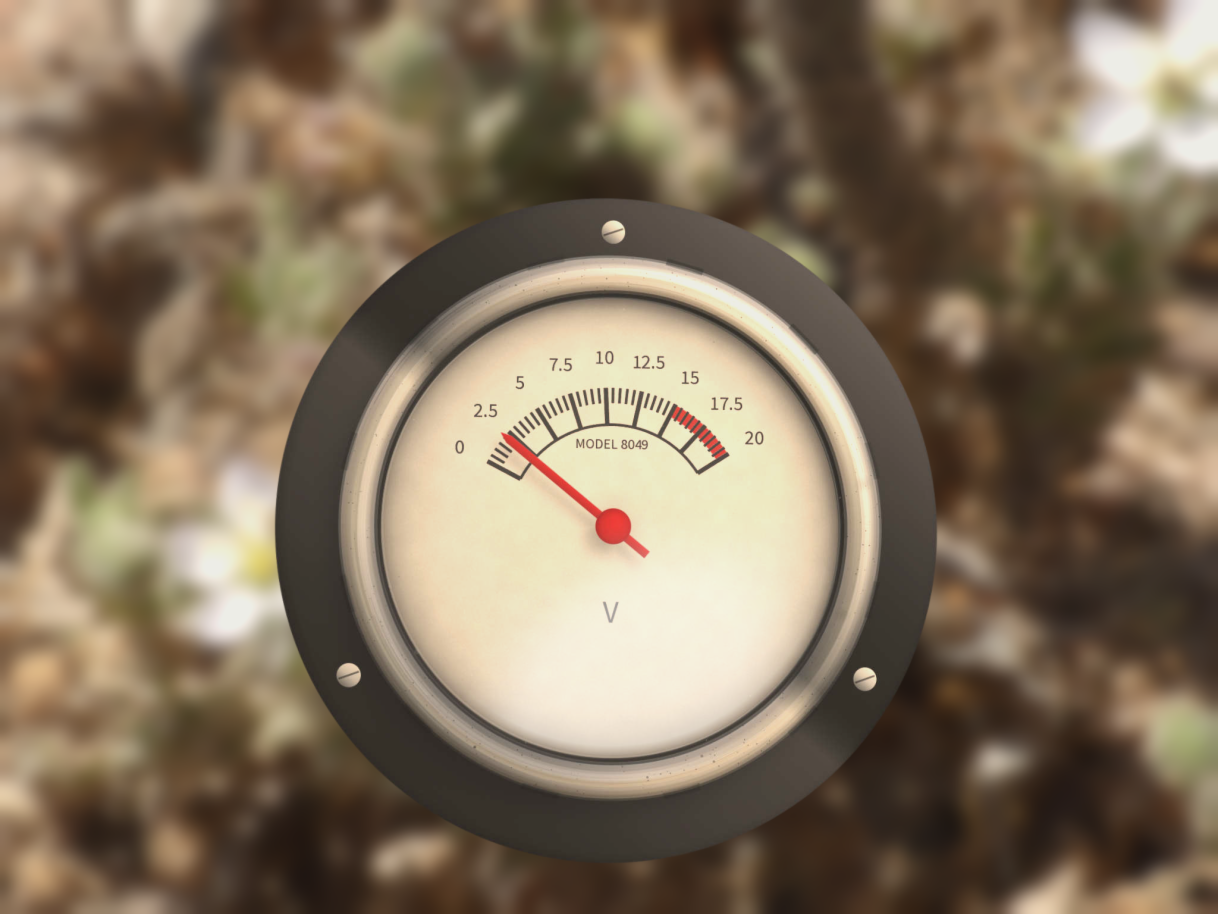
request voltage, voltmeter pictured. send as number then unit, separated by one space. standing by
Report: 2 V
